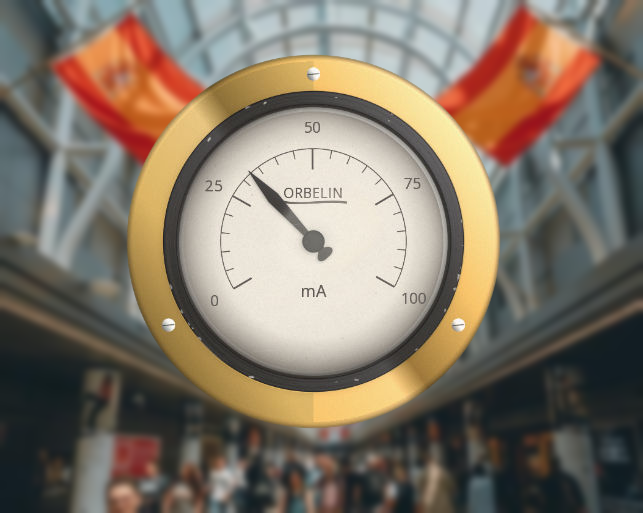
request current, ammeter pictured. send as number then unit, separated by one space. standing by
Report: 32.5 mA
